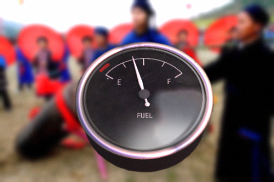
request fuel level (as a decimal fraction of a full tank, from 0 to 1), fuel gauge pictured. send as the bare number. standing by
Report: 0.375
